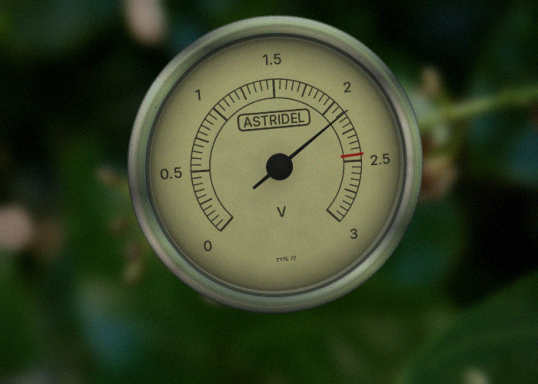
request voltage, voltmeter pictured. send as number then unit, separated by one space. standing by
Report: 2.1 V
